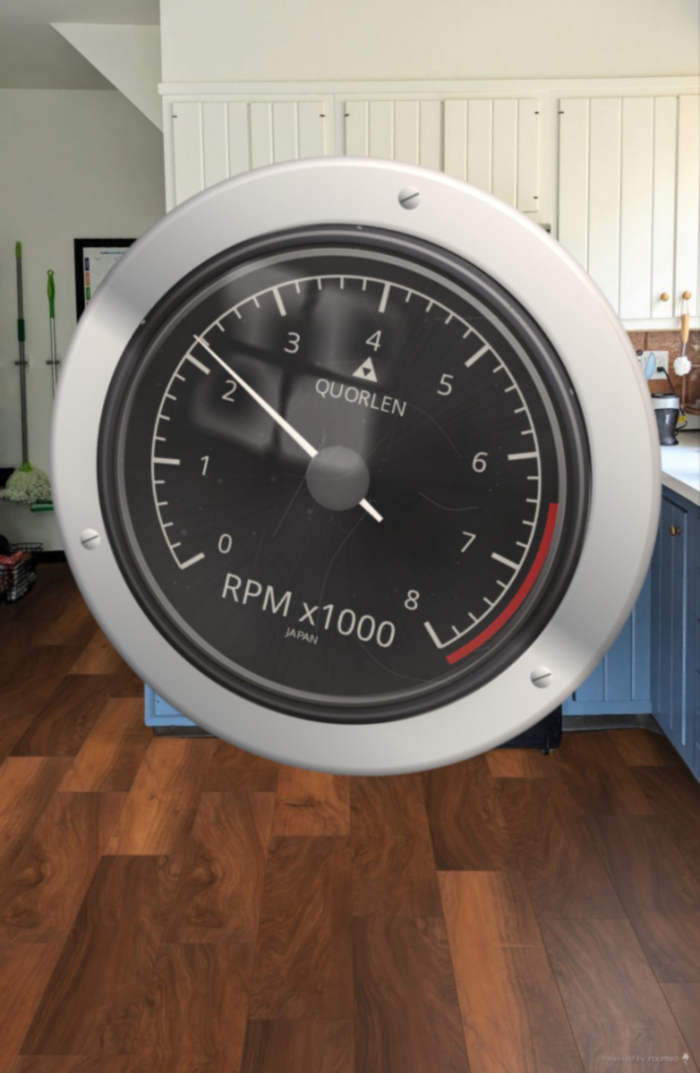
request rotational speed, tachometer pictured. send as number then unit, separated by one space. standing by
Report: 2200 rpm
